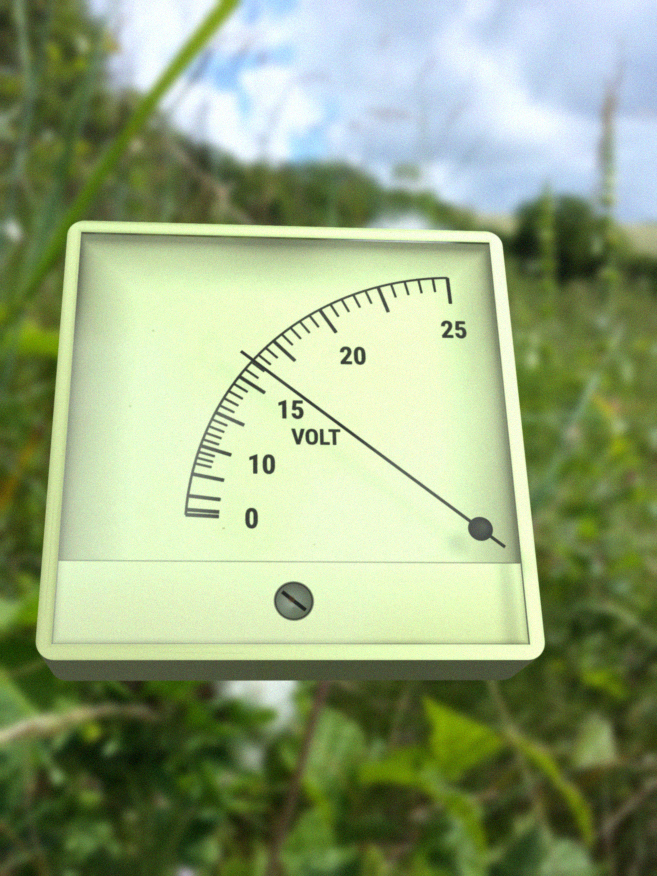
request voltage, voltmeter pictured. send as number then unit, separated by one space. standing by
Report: 16 V
